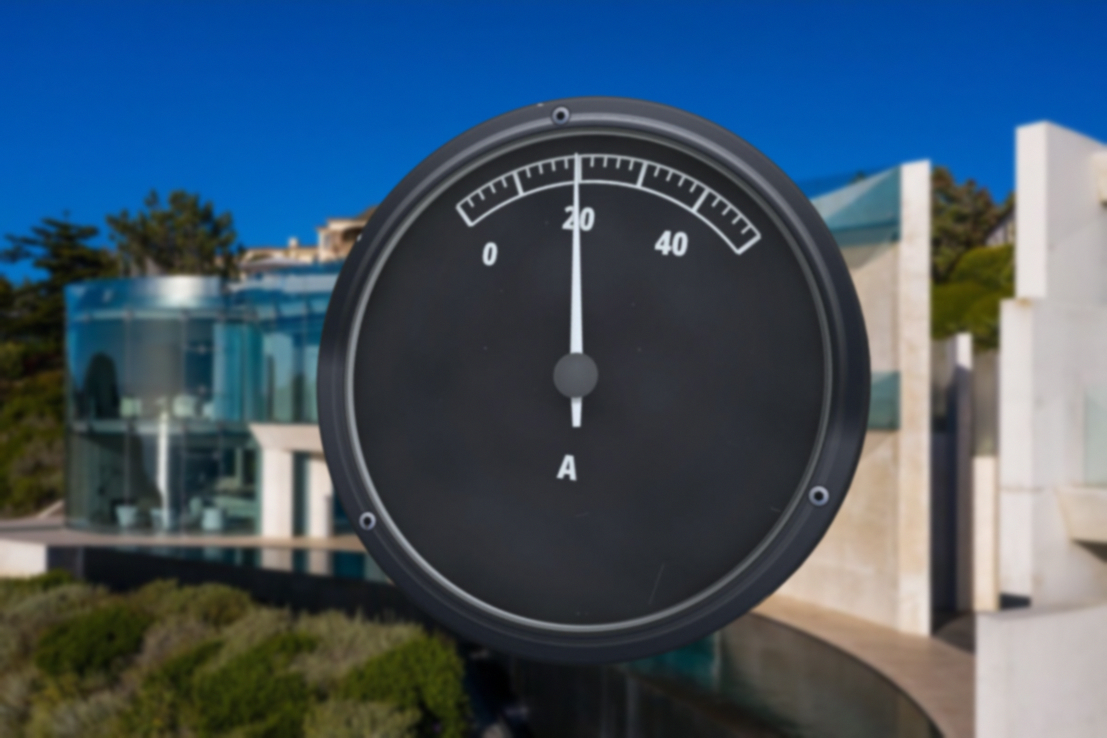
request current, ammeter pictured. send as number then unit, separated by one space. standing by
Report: 20 A
